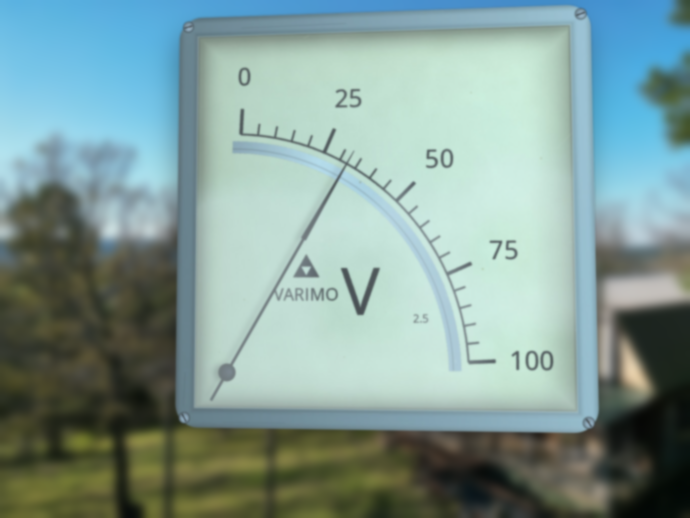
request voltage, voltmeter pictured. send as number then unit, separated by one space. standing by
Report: 32.5 V
